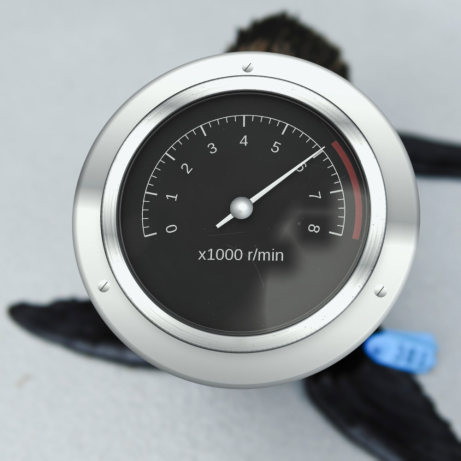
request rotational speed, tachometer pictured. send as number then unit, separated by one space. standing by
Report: 6000 rpm
